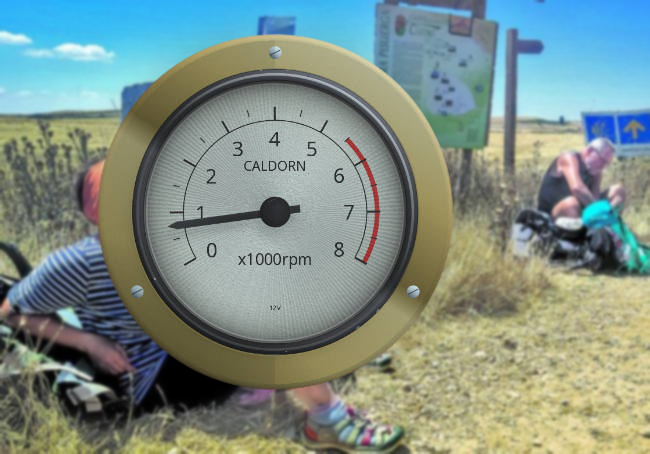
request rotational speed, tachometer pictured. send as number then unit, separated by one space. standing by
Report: 750 rpm
